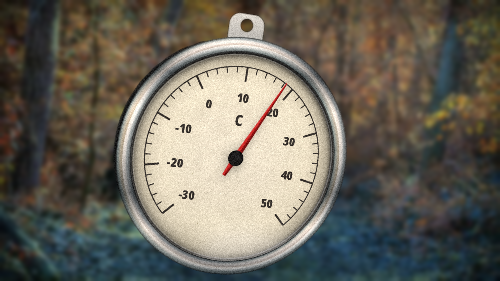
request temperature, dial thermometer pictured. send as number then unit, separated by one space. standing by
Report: 18 °C
